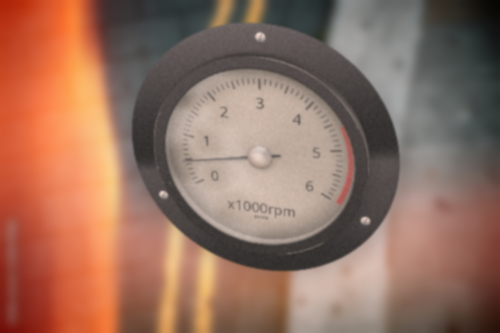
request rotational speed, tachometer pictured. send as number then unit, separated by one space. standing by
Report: 500 rpm
